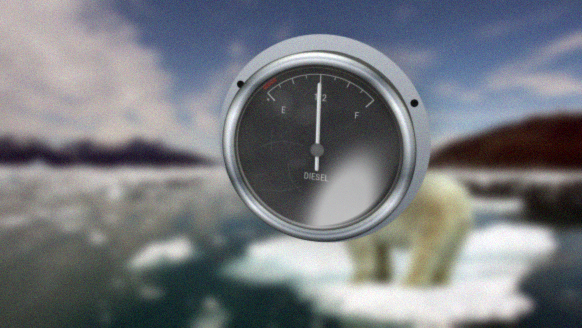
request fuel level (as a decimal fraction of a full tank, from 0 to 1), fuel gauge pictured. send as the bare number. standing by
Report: 0.5
